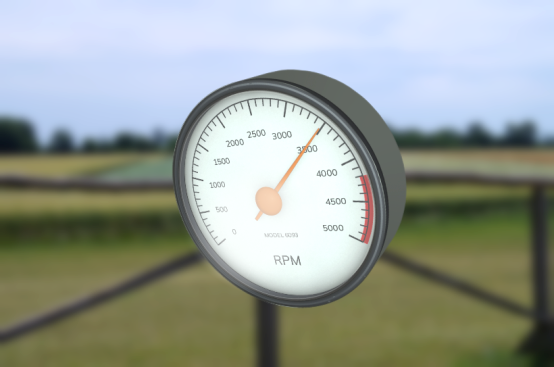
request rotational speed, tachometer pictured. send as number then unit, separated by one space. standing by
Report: 3500 rpm
